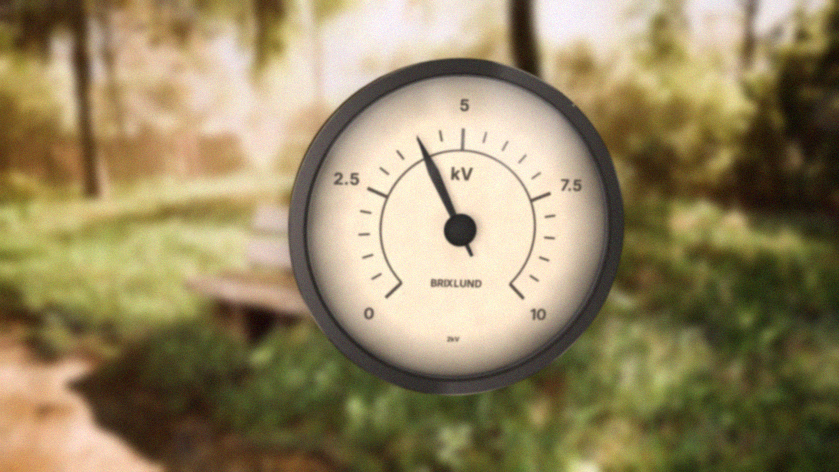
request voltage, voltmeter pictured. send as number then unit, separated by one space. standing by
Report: 4 kV
